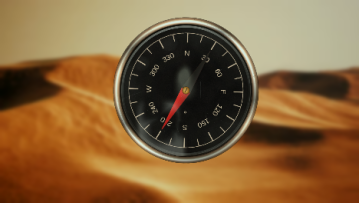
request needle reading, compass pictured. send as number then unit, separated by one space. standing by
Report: 210 °
